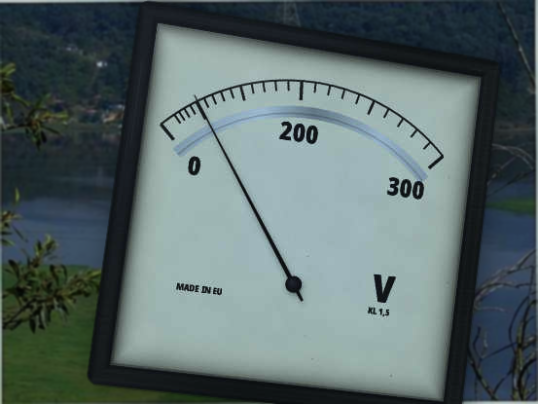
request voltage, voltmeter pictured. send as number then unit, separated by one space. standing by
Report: 100 V
